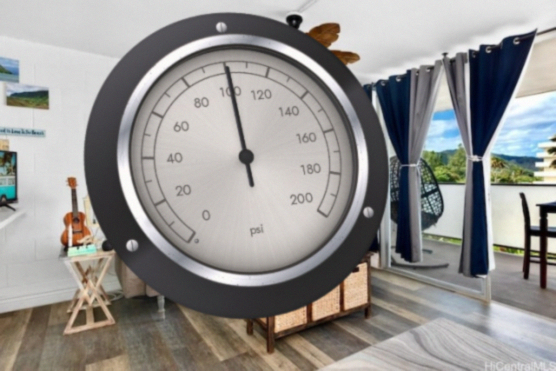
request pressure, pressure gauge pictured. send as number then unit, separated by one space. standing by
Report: 100 psi
